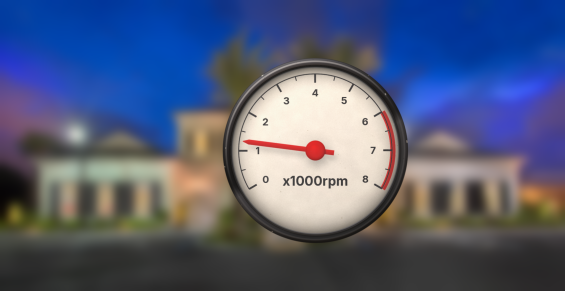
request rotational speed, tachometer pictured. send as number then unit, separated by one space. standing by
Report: 1250 rpm
